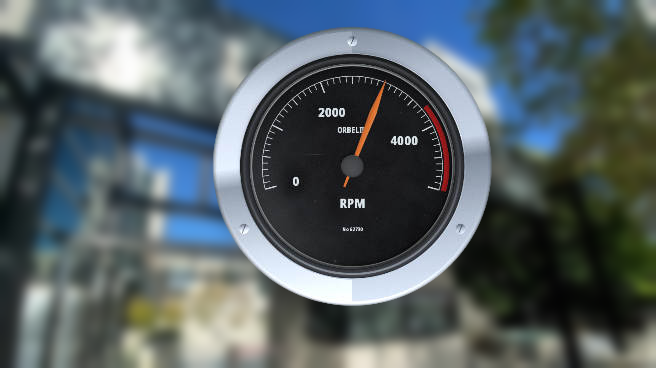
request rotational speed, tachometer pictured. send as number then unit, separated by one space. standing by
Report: 3000 rpm
